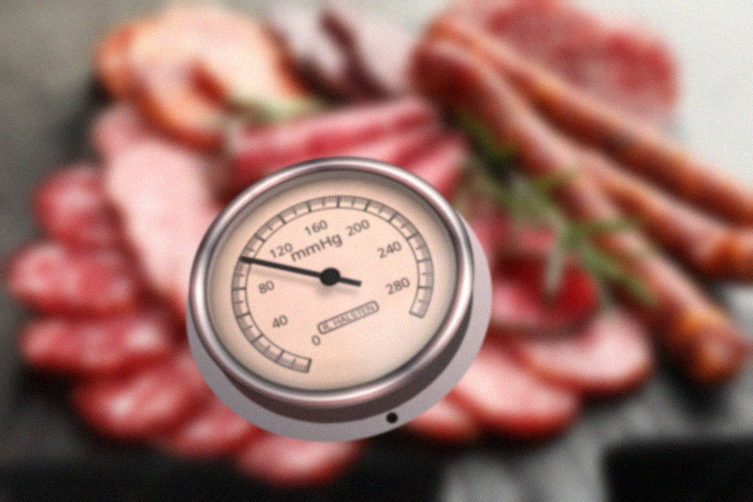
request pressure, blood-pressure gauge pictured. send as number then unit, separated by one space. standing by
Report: 100 mmHg
